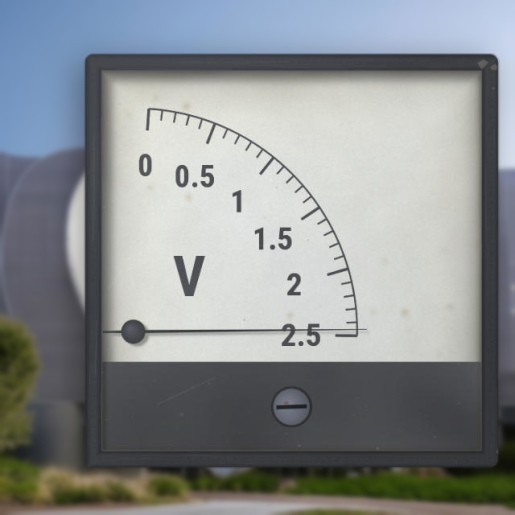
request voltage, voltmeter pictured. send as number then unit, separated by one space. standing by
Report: 2.45 V
